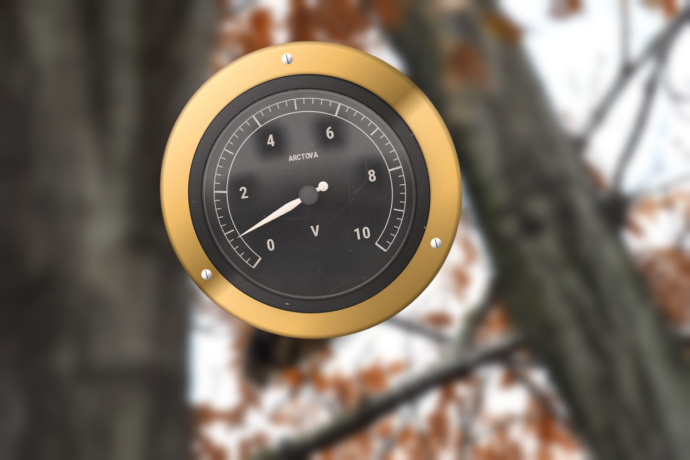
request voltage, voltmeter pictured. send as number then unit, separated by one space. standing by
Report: 0.8 V
